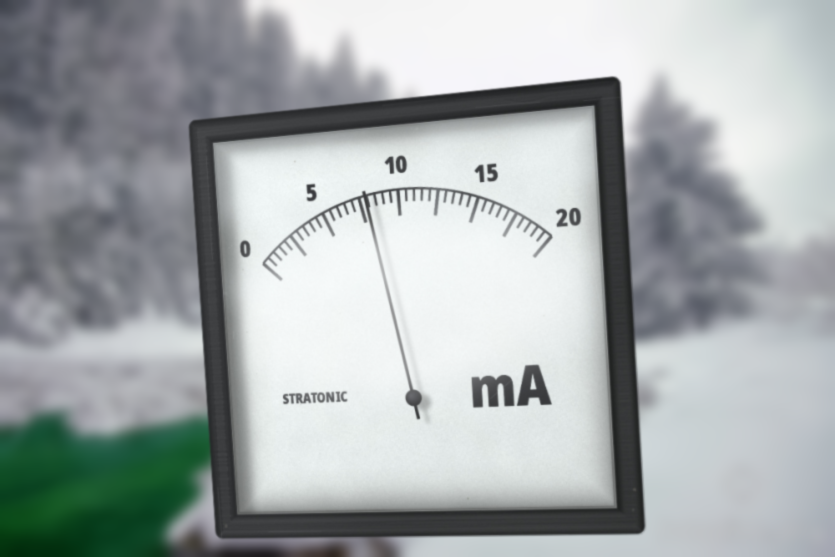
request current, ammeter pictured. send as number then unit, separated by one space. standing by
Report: 8 mA
